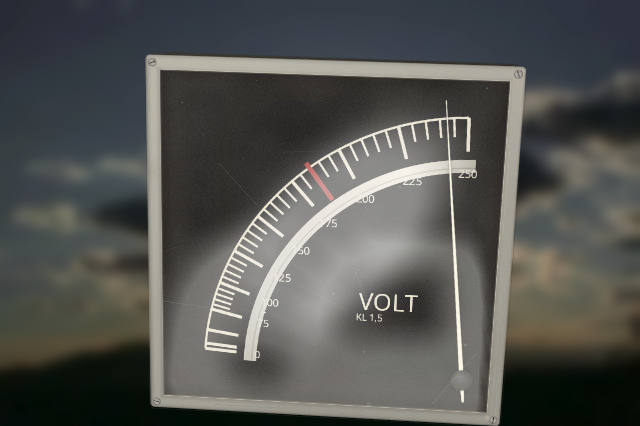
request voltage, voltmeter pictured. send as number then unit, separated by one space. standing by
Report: 242.5 V
